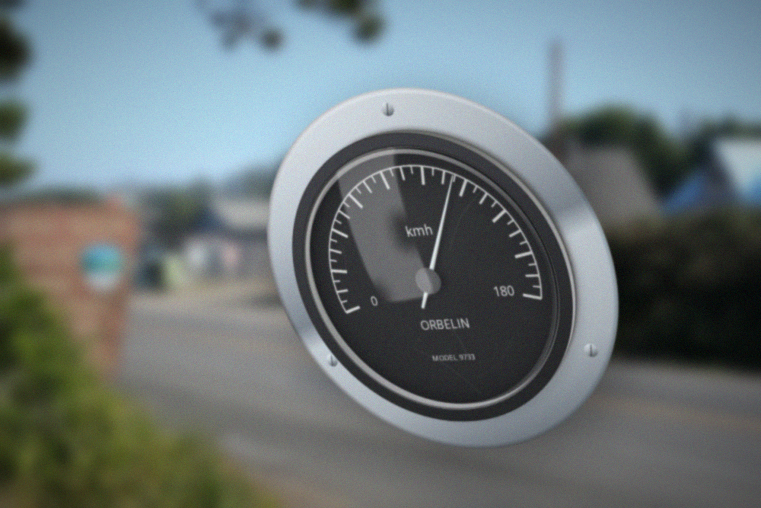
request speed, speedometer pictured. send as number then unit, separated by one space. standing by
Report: 115 km/h
